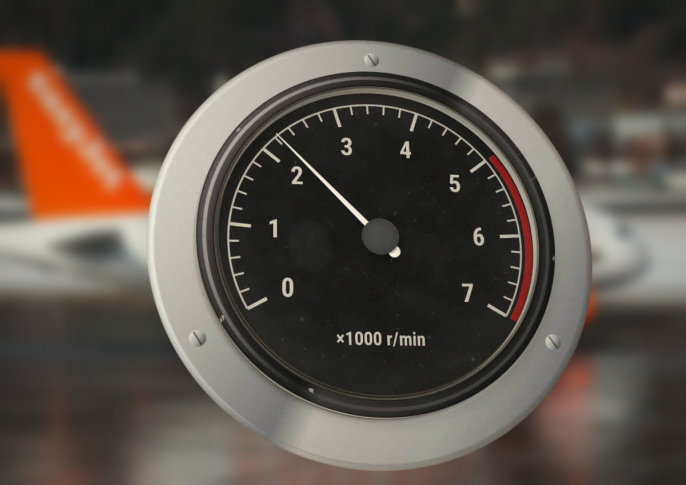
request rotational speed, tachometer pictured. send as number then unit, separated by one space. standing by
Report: 2200 rpm
